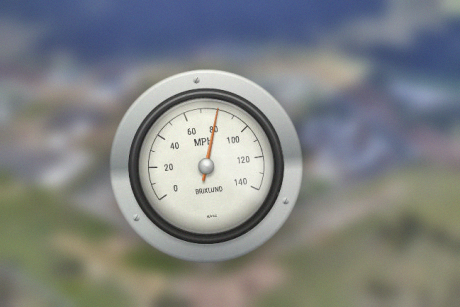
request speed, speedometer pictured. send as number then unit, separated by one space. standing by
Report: 80 mph
